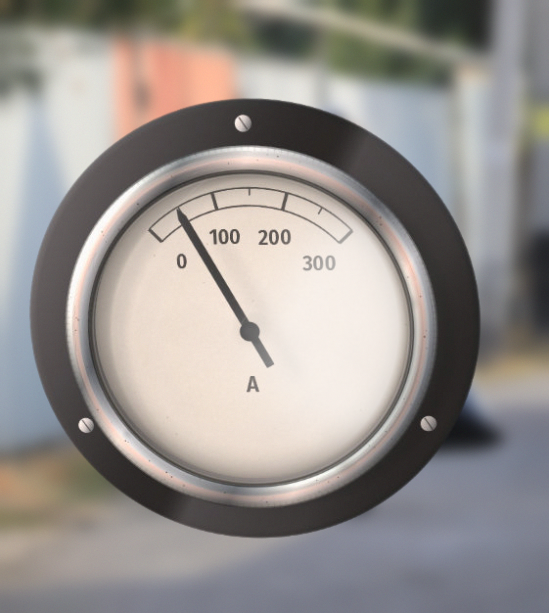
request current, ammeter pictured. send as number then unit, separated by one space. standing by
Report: 50 A
